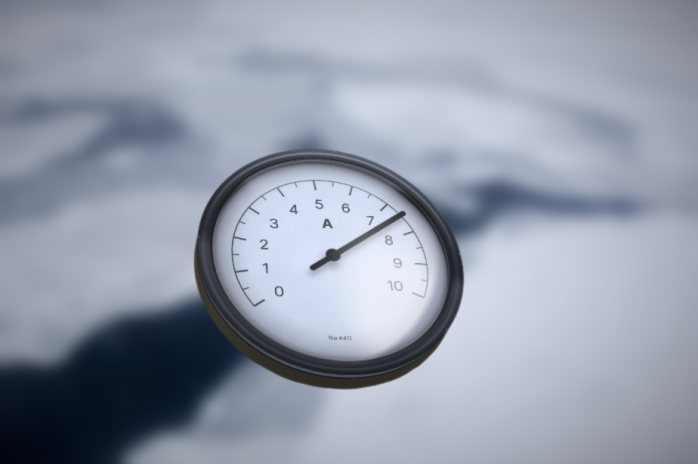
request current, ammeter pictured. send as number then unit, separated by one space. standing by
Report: 7.5 A
